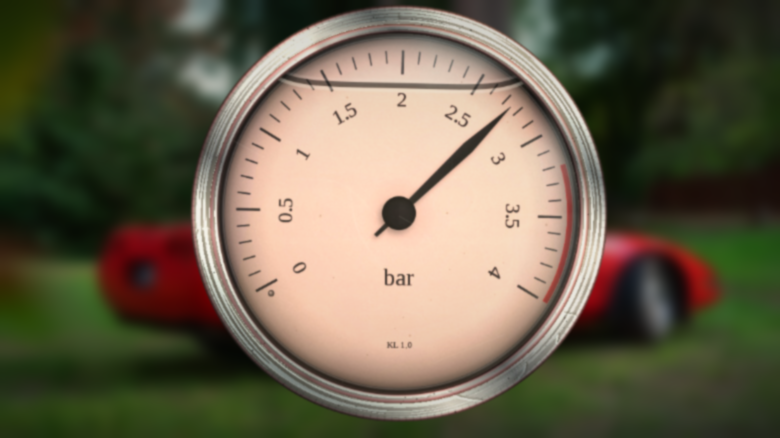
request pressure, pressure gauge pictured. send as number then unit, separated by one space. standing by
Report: 2.75 bar
